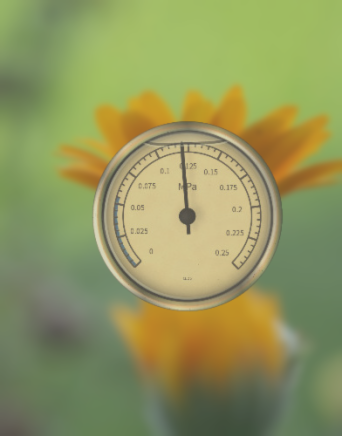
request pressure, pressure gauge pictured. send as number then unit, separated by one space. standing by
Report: 0.12 MPa
